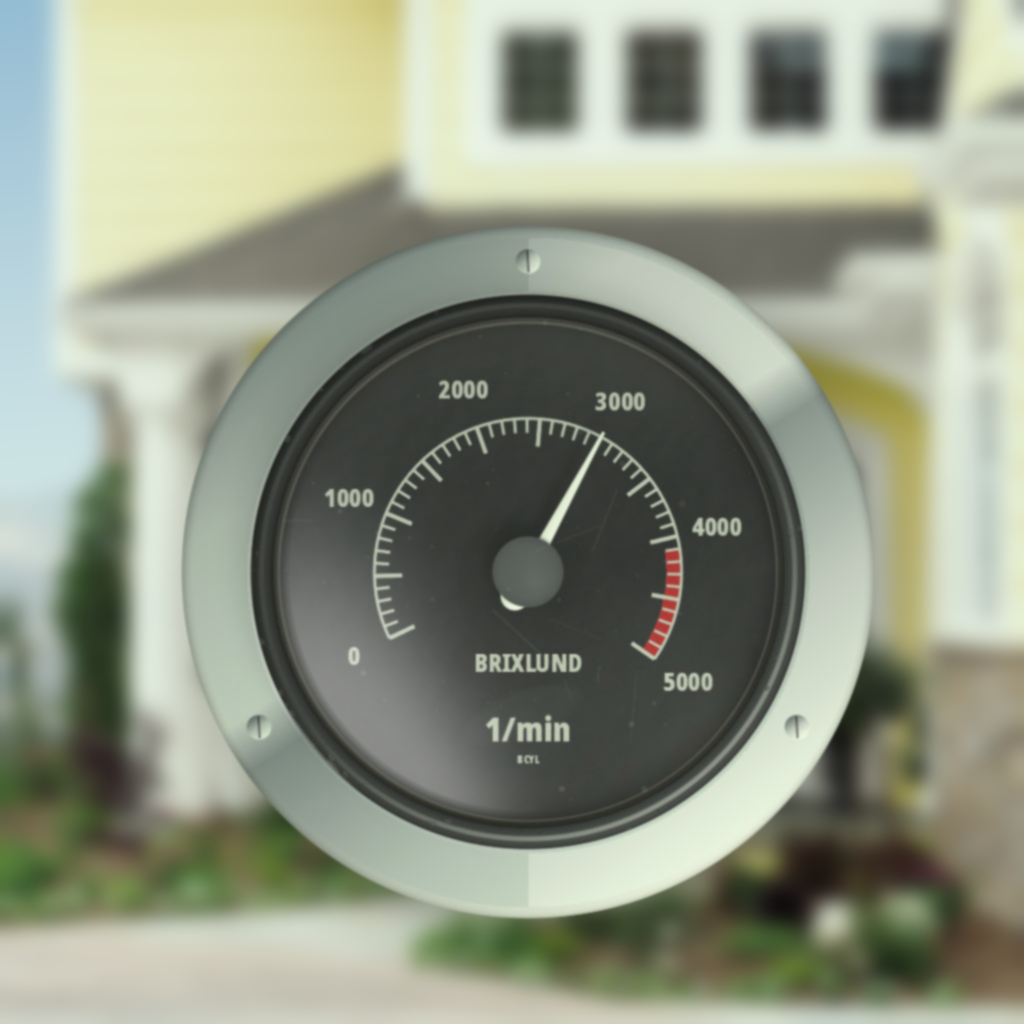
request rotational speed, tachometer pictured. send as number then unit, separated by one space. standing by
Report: 3000 rpm
